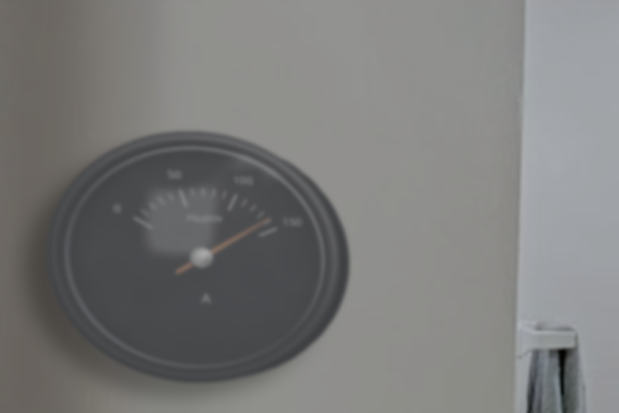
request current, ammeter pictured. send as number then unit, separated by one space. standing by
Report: 140 A
